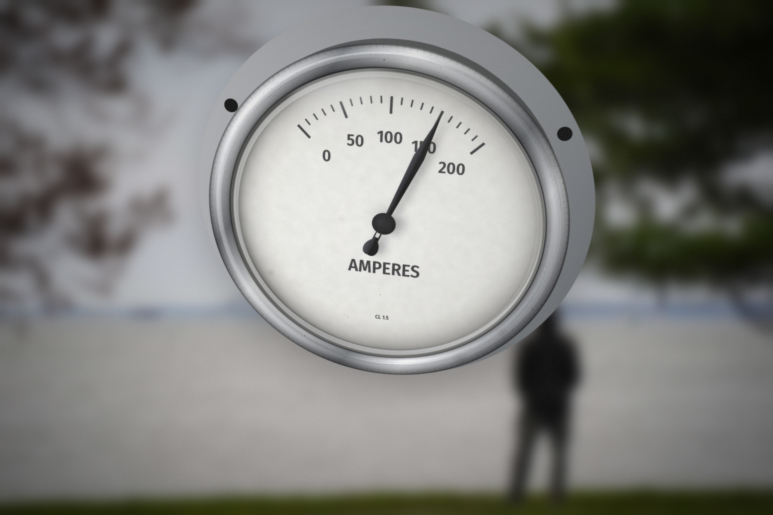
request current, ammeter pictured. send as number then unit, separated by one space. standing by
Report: 150 A
